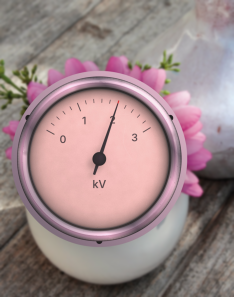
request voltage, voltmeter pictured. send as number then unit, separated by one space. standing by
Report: 2 kV
